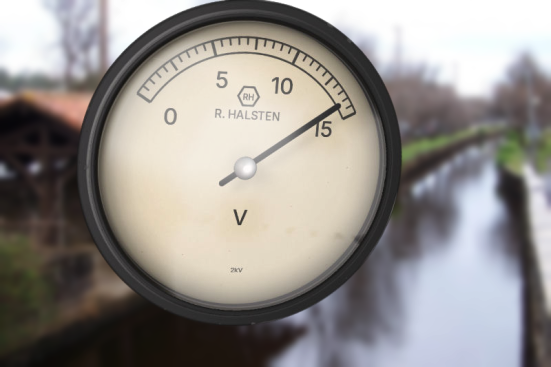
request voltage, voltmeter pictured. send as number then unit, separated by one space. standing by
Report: 14 V
